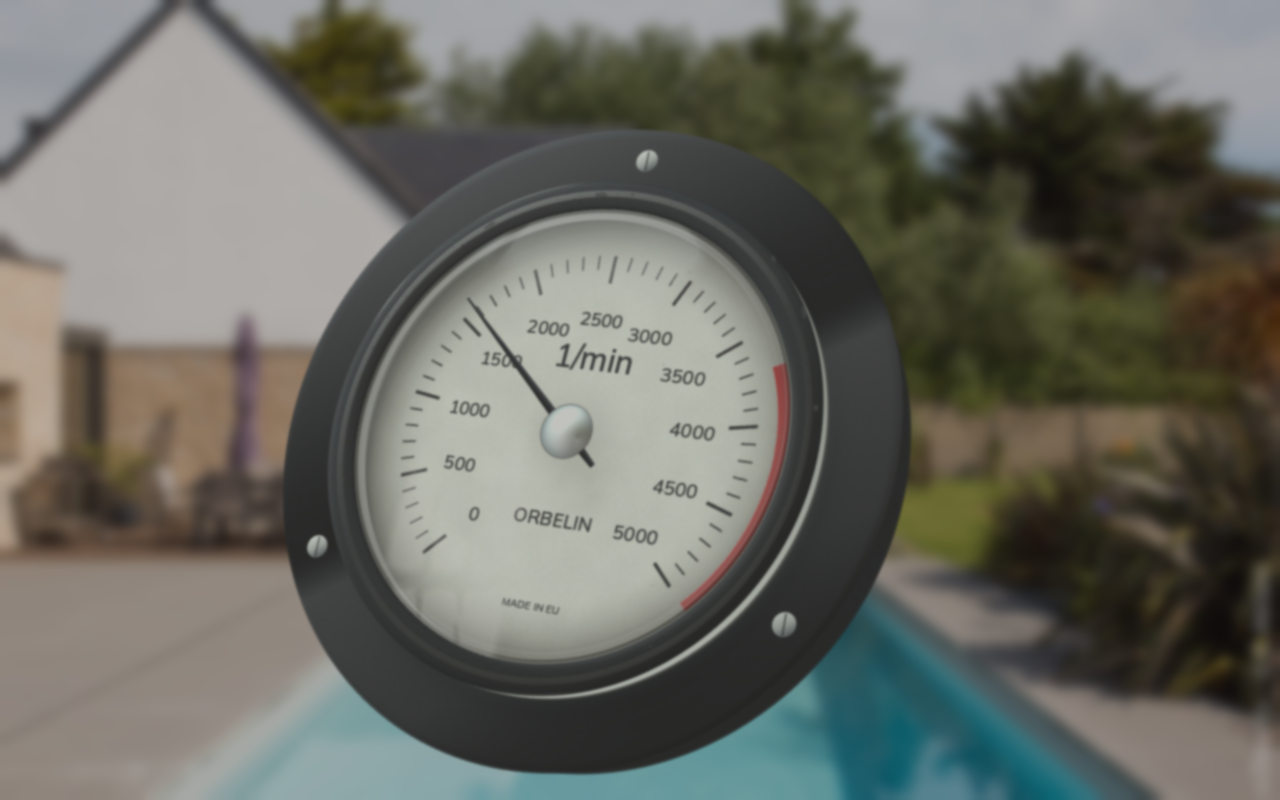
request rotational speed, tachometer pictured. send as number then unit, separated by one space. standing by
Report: 1600 rpm
